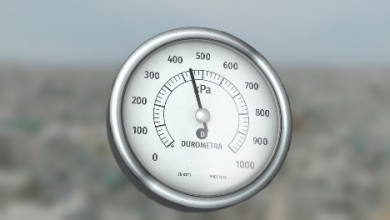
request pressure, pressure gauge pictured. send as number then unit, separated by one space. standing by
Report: 440 kPa
